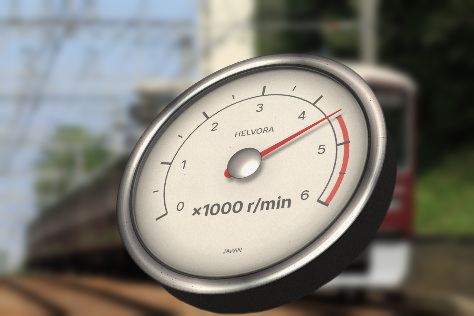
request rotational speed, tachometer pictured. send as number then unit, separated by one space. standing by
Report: 4500 rpm
